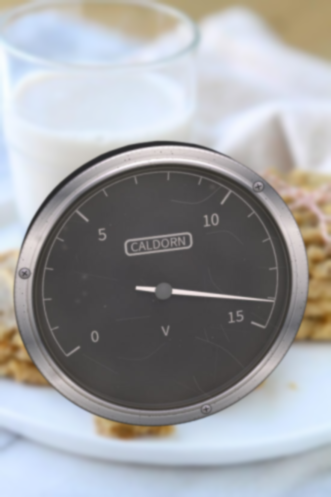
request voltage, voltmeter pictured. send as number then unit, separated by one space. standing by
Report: 14 V
